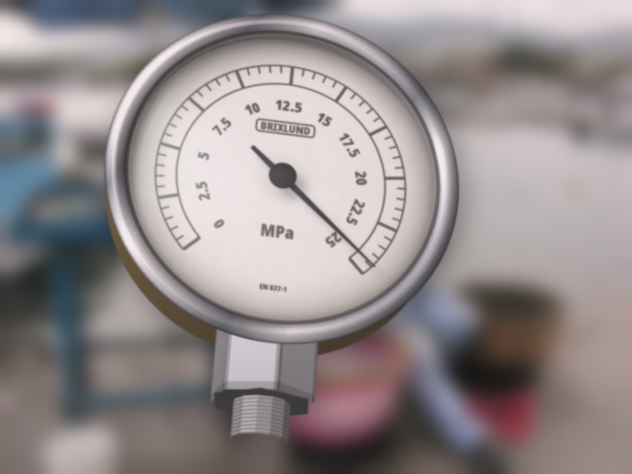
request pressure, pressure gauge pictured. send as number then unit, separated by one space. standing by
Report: 24.5 MPa
